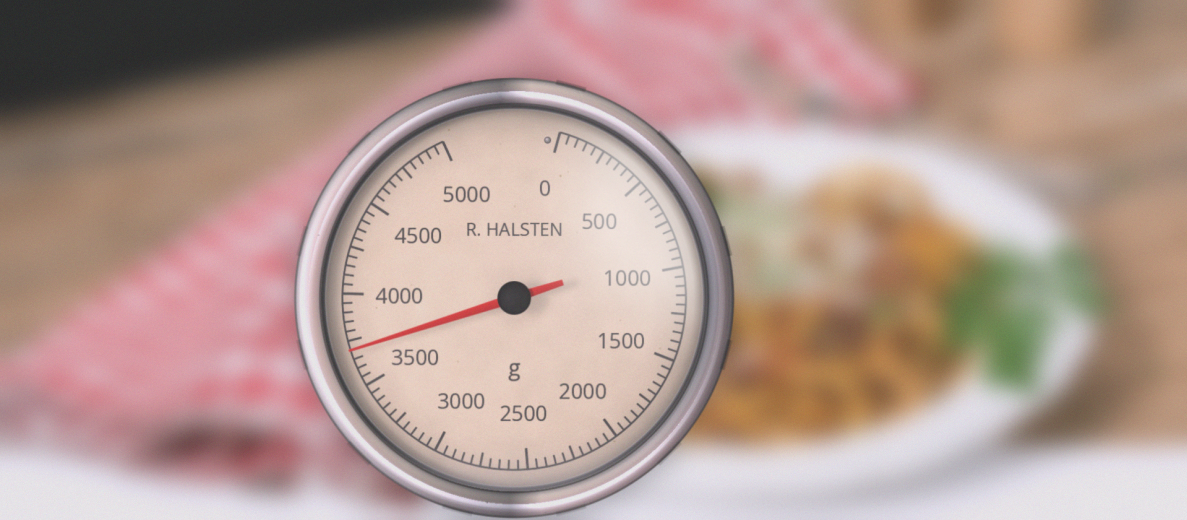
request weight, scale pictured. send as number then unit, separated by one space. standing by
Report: 3700 g
